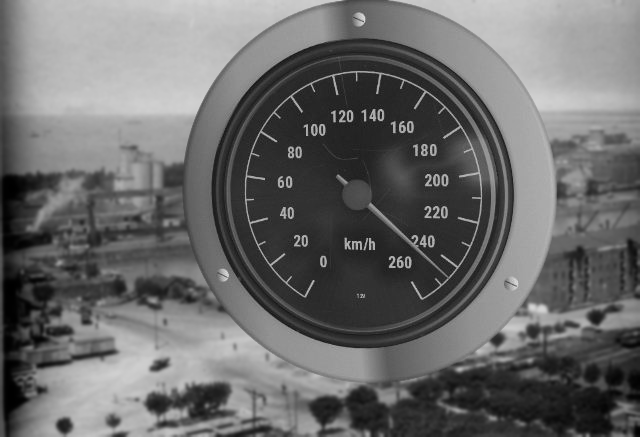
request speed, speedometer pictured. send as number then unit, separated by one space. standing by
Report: 245 km/h
